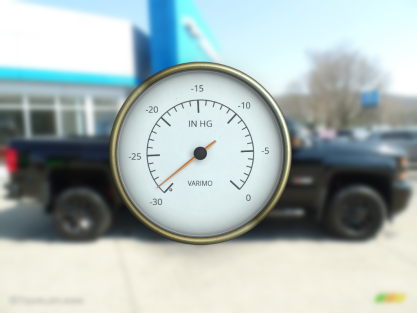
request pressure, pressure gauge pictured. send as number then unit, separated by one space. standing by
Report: -29 inHg
